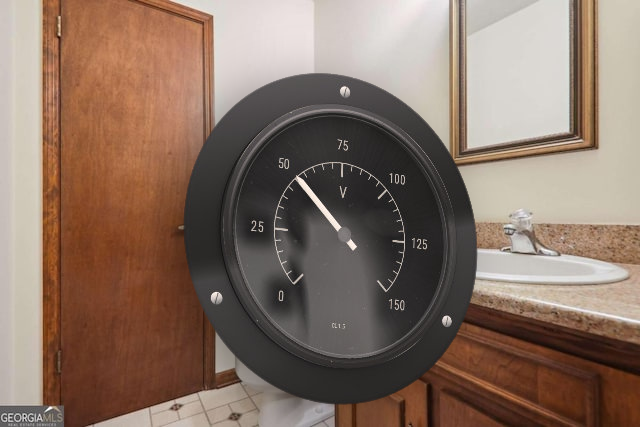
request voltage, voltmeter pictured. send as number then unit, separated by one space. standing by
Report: 50 V
